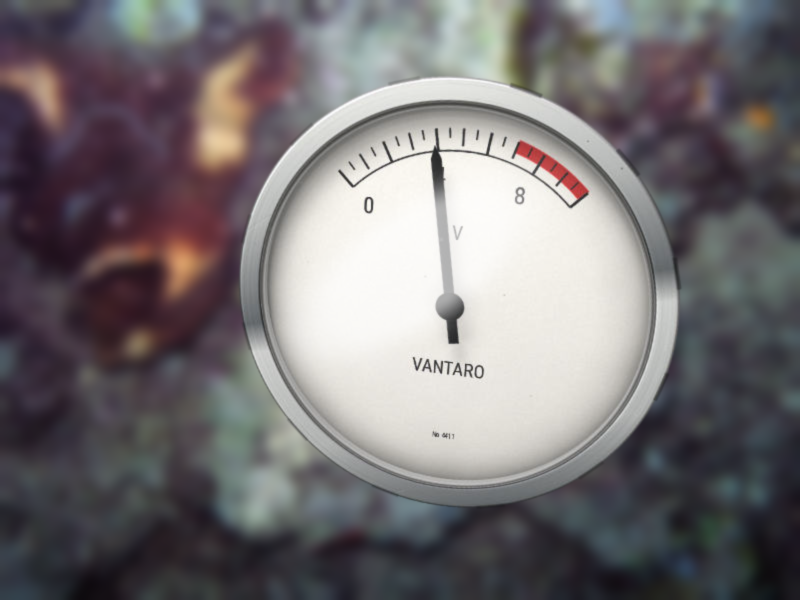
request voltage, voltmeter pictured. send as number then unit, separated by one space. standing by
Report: 4 V
